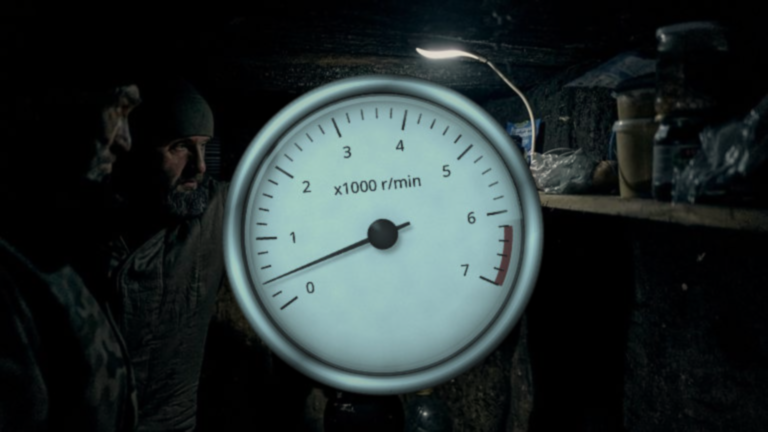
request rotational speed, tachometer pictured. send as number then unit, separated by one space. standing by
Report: 400 rpm
